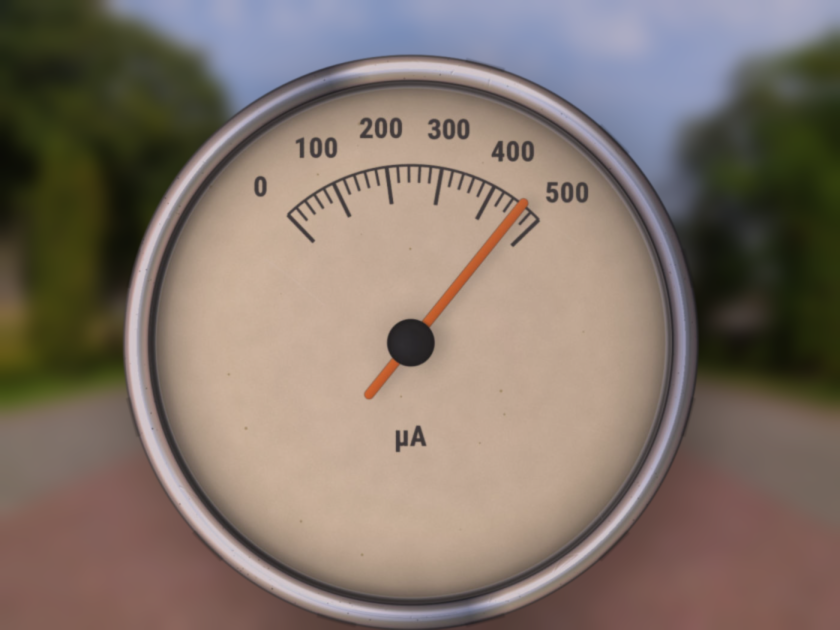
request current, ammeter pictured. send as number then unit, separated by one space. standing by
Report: 460 µA
